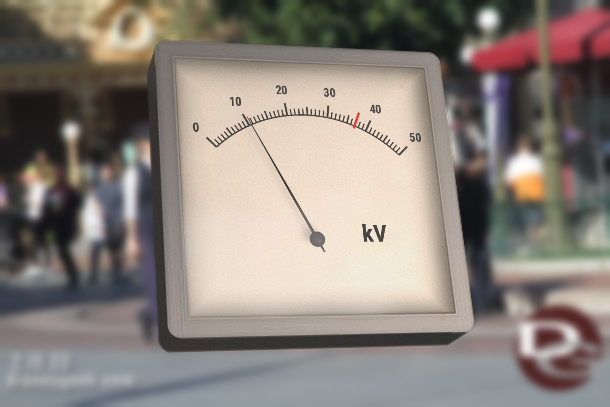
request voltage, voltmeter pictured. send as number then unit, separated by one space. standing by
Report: 10 kV
